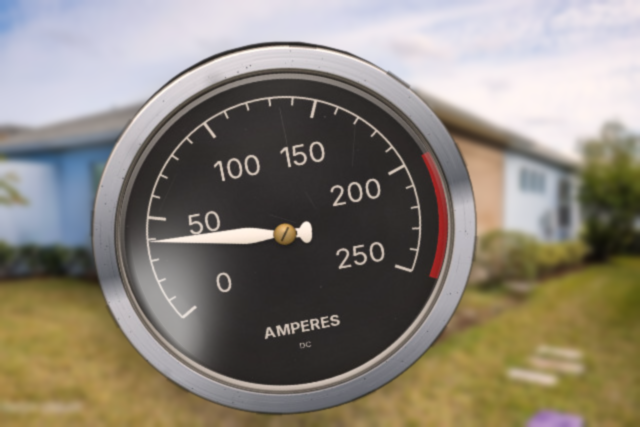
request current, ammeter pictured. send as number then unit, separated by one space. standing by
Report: 40 A
